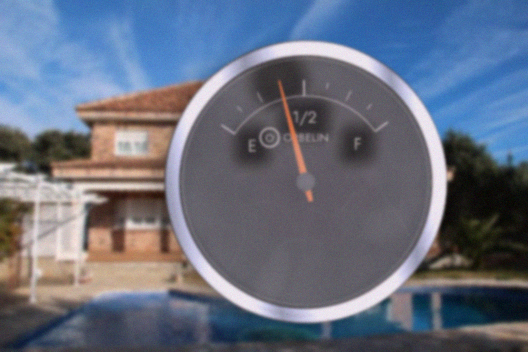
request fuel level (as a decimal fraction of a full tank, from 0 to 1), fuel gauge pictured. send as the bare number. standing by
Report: 0.375
